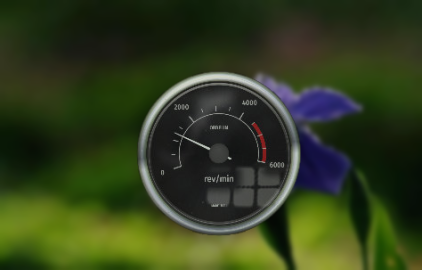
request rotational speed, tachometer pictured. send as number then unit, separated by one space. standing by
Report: 1250 rpm
